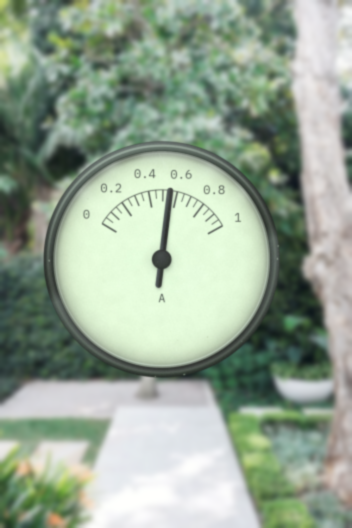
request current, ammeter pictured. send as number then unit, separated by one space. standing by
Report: 0.55 A
